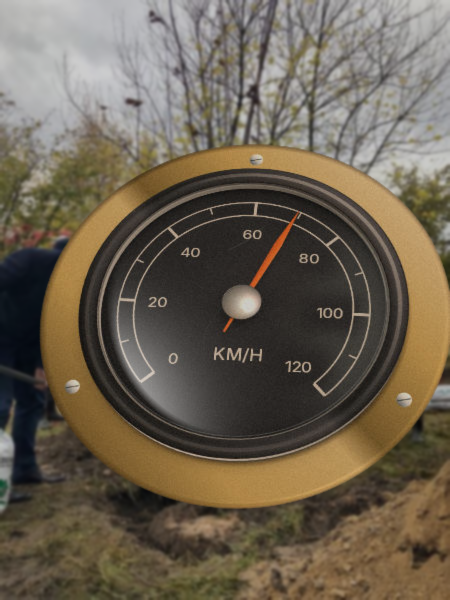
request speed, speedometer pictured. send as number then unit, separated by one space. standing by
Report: 70 km/h
